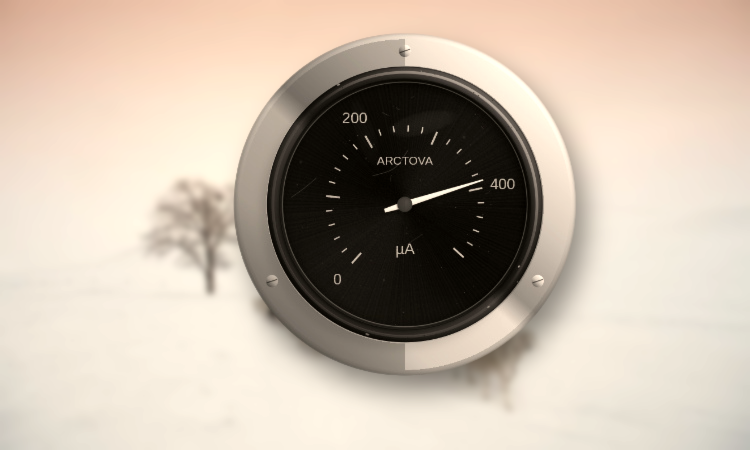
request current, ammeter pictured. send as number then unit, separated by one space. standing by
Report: 390 µA
